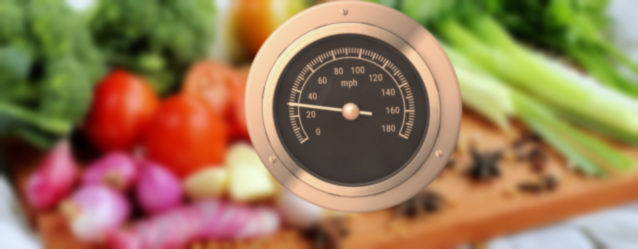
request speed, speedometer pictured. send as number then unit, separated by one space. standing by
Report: 30 mph
